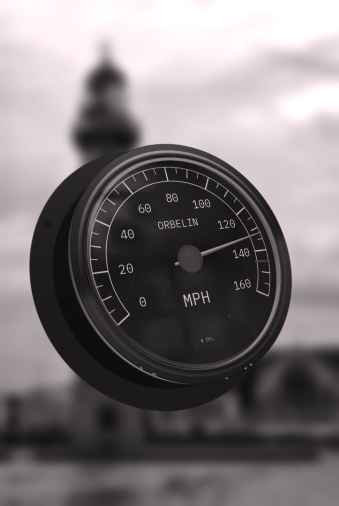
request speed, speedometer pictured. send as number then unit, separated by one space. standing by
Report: 132.5 mph
